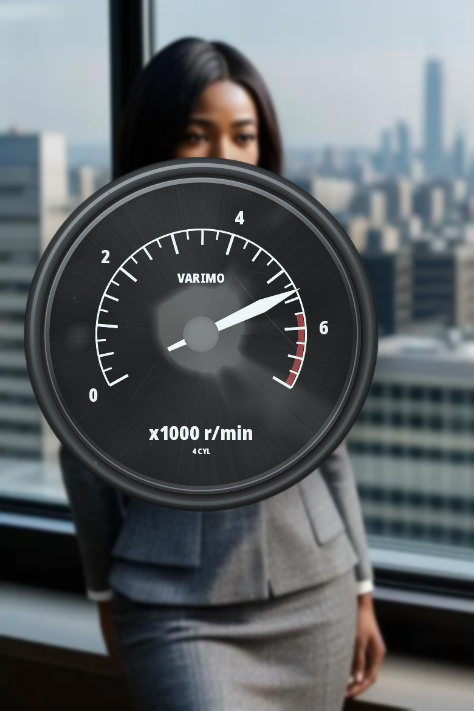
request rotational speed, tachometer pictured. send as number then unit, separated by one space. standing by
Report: 5375 rpm
